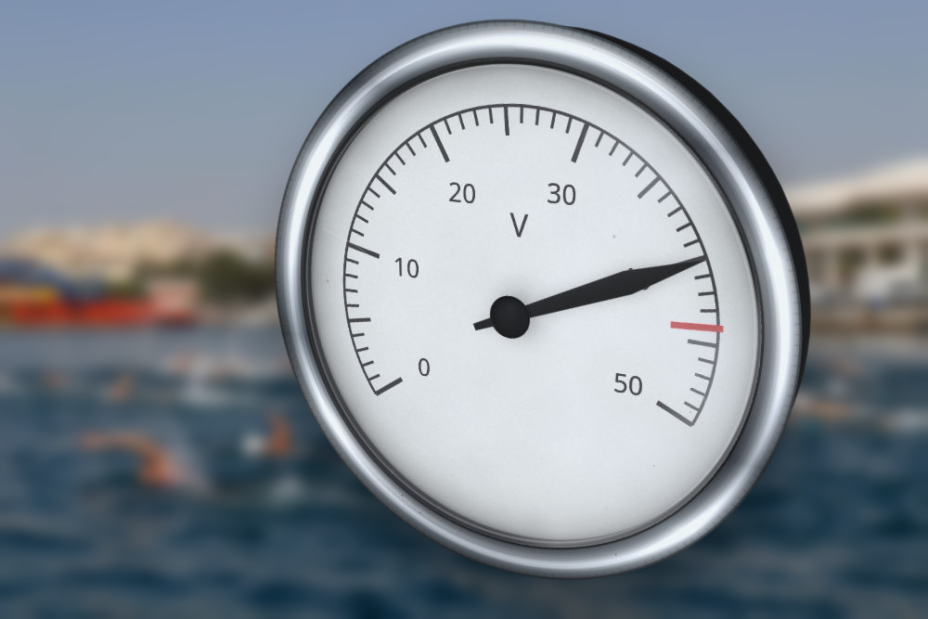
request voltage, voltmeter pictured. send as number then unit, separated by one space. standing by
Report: 40 V
